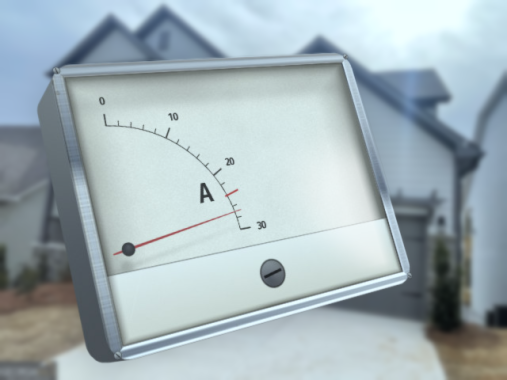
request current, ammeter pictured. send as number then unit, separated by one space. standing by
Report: 27 A
